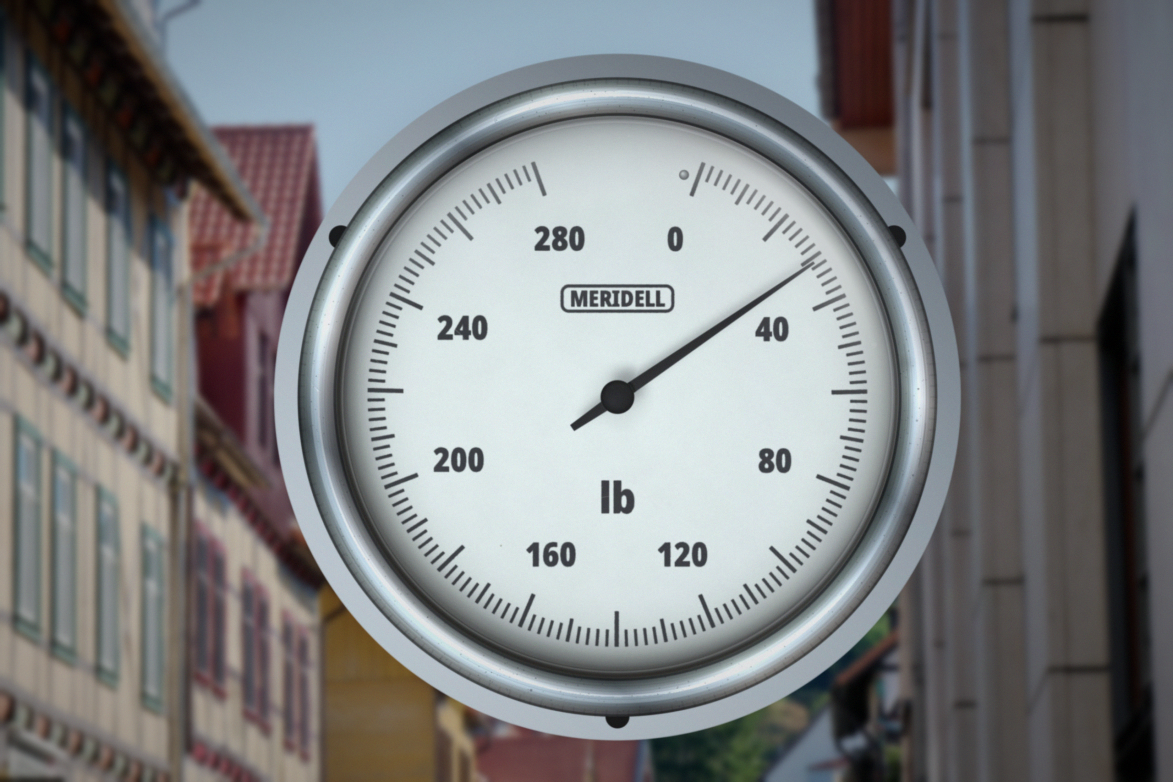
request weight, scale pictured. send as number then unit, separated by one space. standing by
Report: 31 lb
